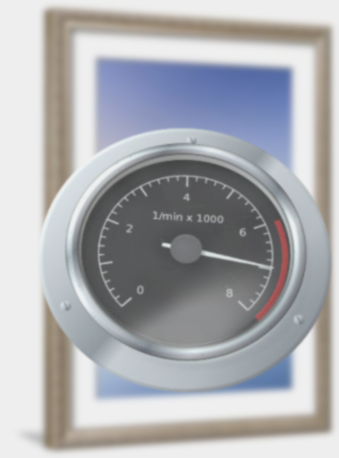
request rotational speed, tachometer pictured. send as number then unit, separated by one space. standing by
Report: 7000 rpm
